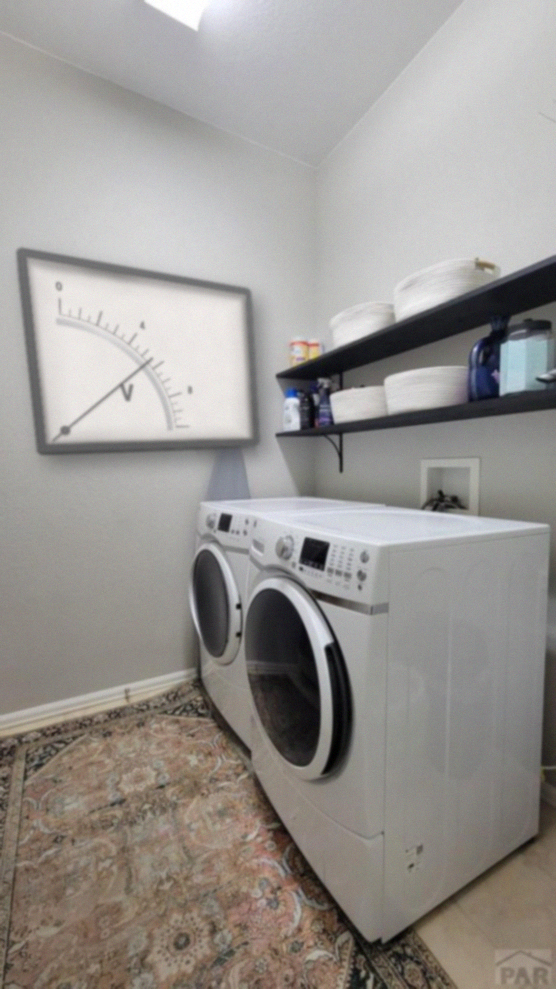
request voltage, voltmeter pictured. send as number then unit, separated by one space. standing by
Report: 5.5 V
